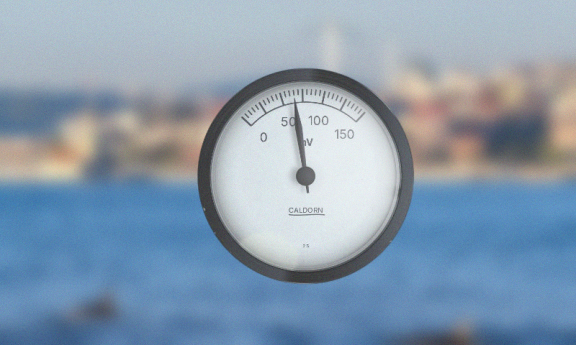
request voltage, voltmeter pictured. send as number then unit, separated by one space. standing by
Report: 65 mV
